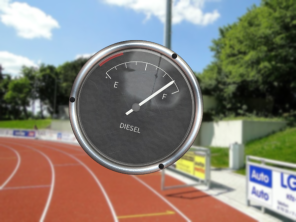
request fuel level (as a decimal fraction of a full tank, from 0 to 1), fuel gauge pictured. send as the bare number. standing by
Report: 0.875
